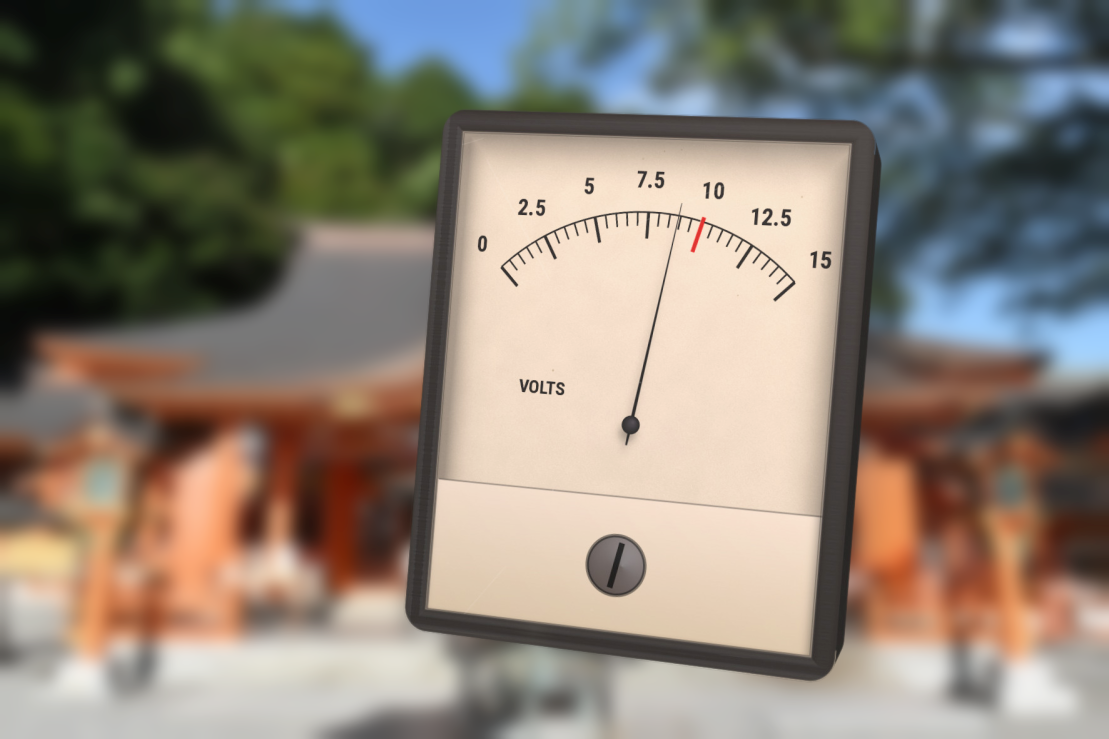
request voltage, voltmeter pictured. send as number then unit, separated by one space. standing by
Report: 9 V
